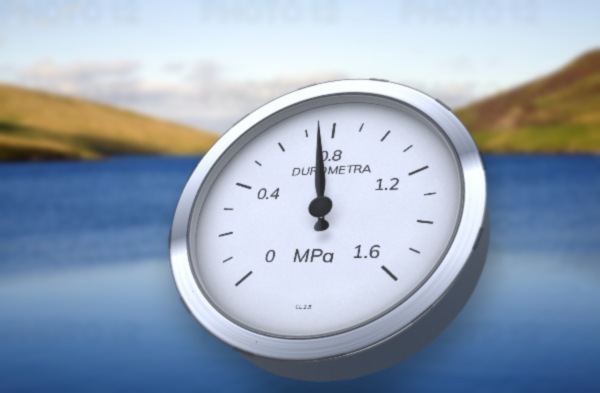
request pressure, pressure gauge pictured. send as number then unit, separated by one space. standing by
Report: 0.75 MPa
